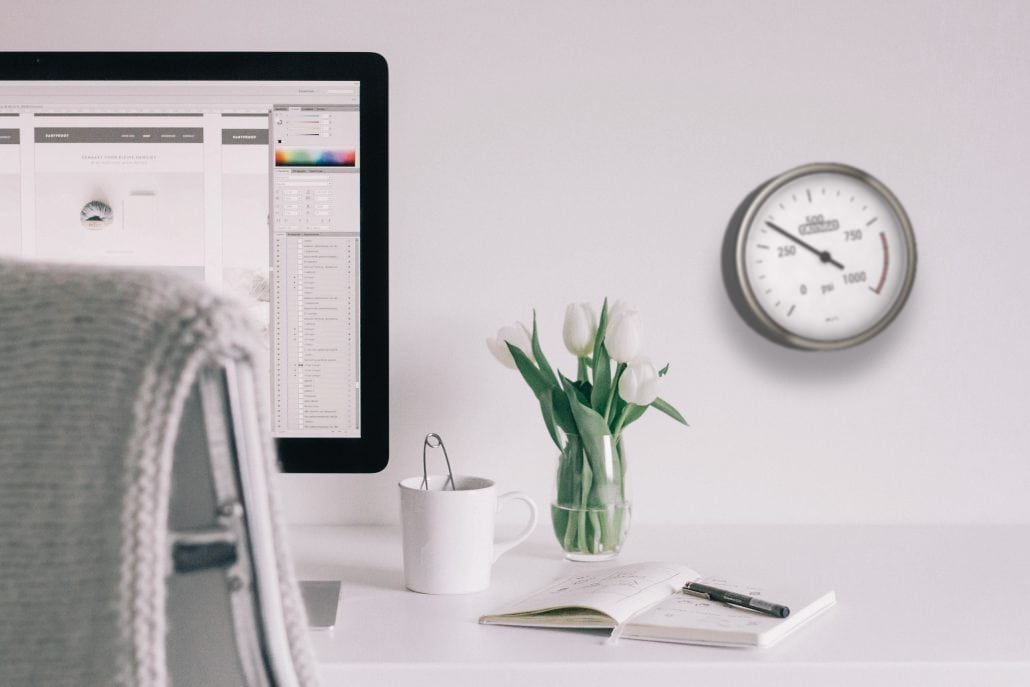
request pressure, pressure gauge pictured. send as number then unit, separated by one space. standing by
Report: 325 psi
